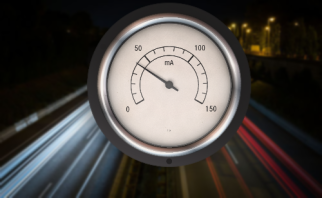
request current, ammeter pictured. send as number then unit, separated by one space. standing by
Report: 40 mA
